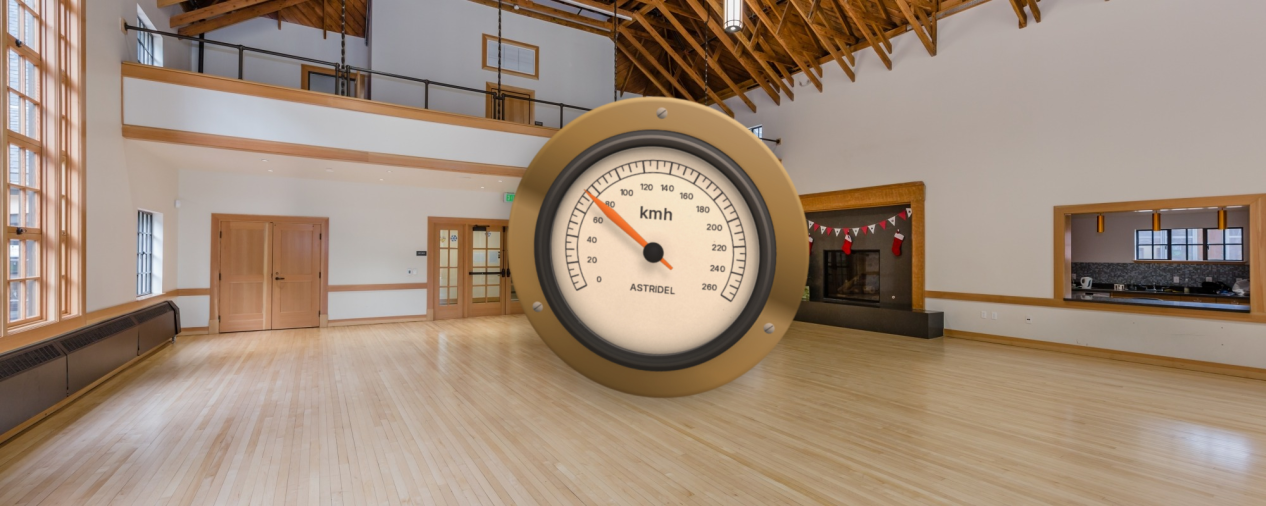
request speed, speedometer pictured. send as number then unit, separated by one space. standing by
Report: 75 km/h
